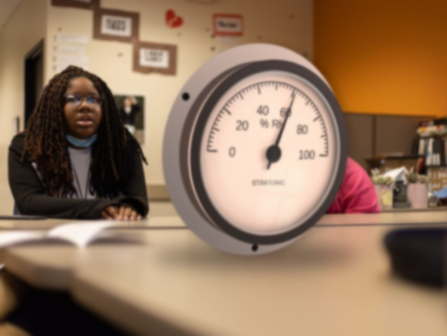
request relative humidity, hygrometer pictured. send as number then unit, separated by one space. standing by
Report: 60 %
